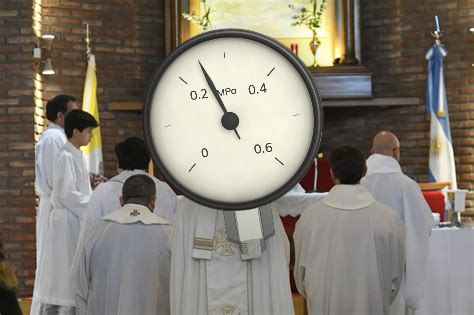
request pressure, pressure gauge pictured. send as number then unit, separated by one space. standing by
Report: 0.25 MPa
